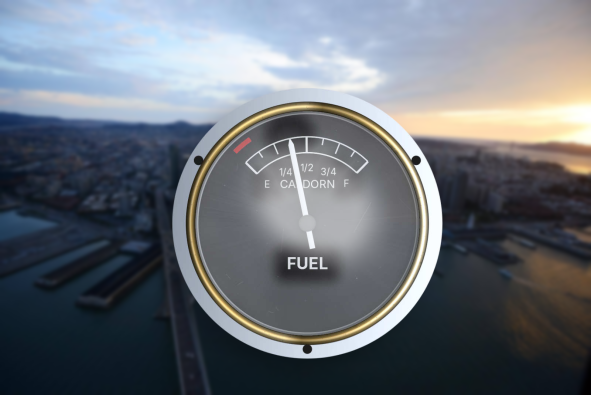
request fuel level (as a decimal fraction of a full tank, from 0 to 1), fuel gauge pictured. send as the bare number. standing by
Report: 0.375
